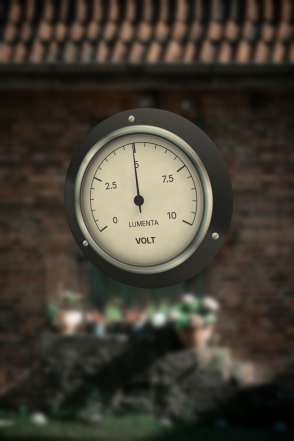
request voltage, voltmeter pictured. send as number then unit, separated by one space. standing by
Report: 5 V
